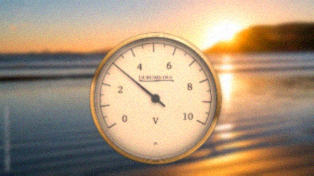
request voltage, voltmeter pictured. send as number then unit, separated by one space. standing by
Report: 3 V
